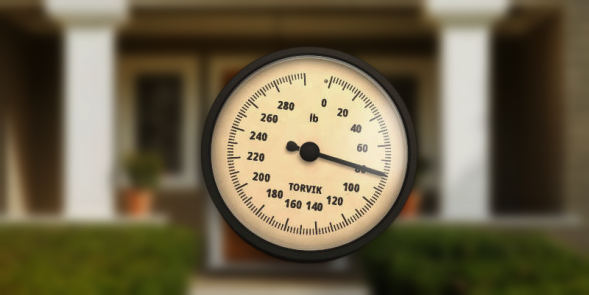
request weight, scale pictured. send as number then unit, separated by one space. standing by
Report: 80 lb
